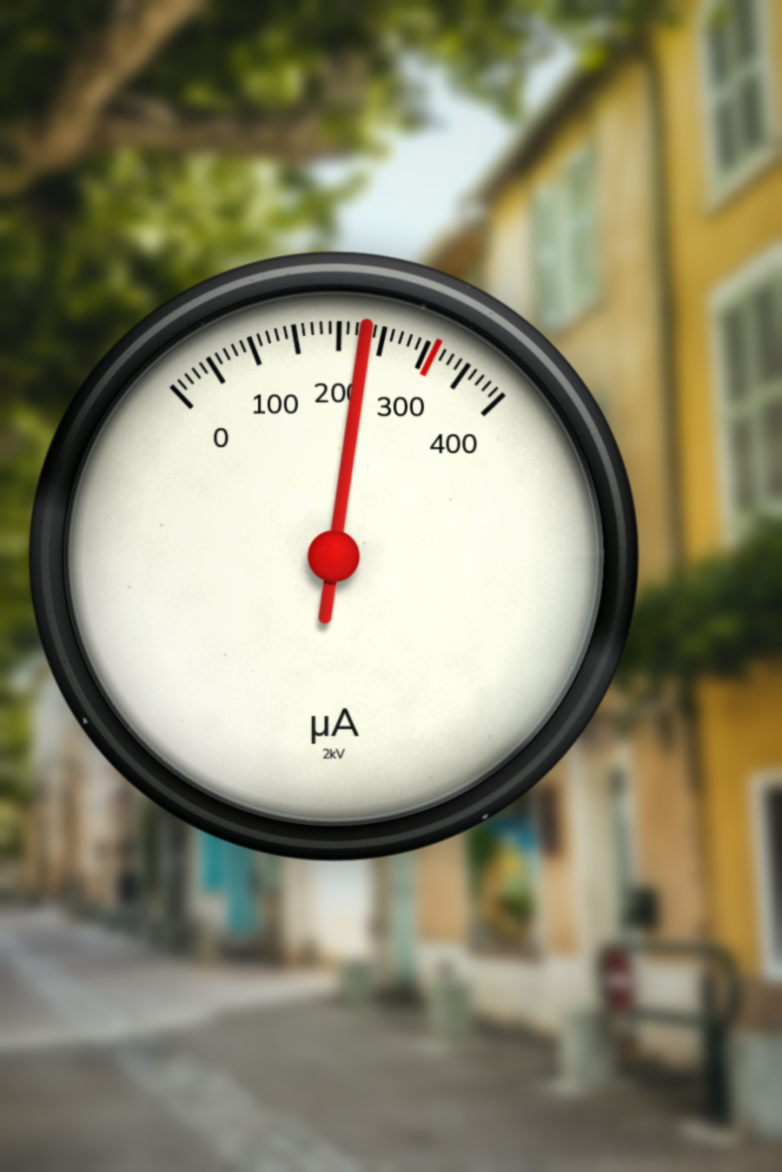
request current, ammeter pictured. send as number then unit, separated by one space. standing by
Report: 230 µA
